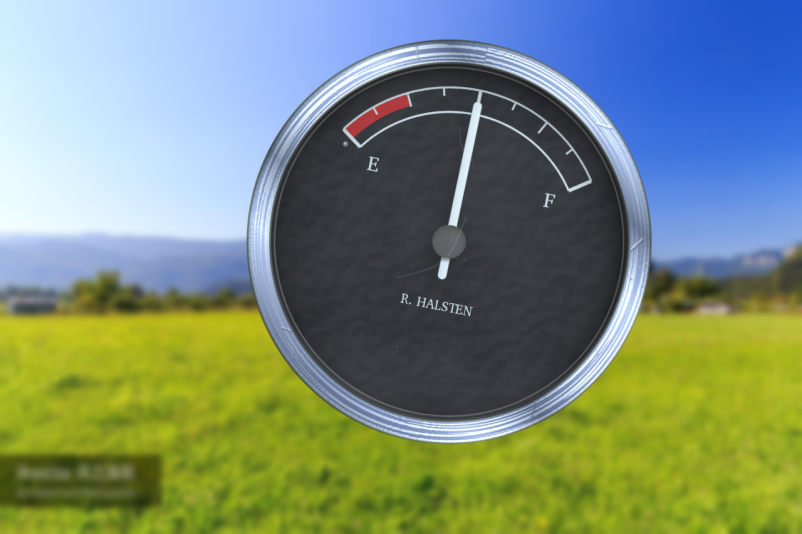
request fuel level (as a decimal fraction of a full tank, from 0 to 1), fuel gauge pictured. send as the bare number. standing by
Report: 0.5
